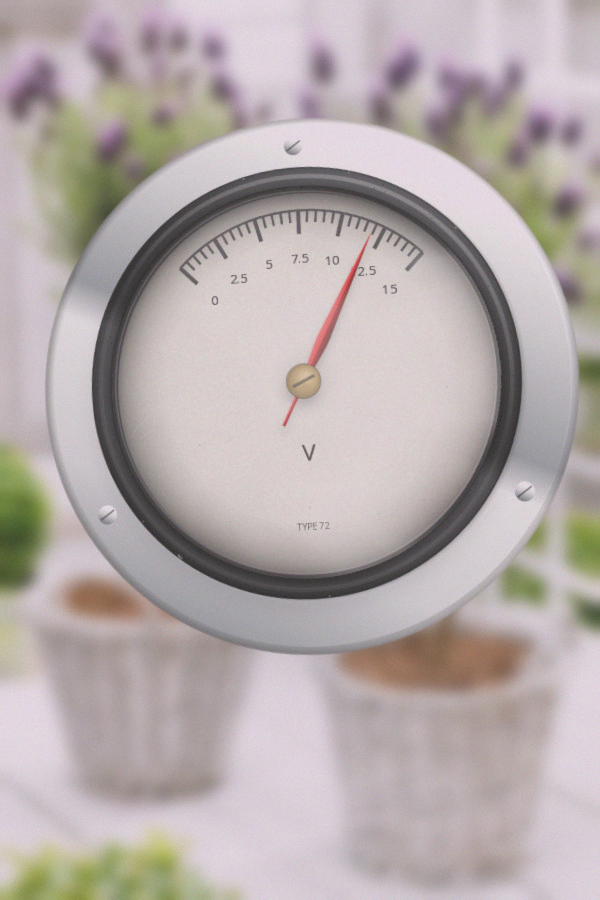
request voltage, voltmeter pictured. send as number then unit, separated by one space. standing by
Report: 12 V
